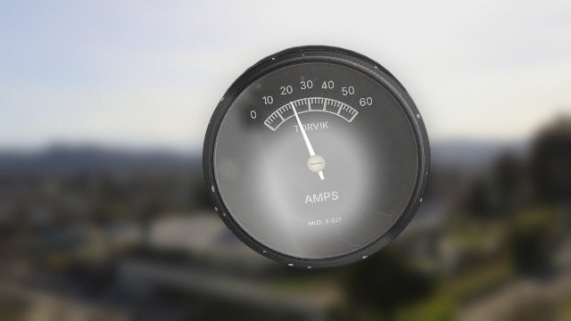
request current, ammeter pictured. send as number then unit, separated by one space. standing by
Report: 20 A
